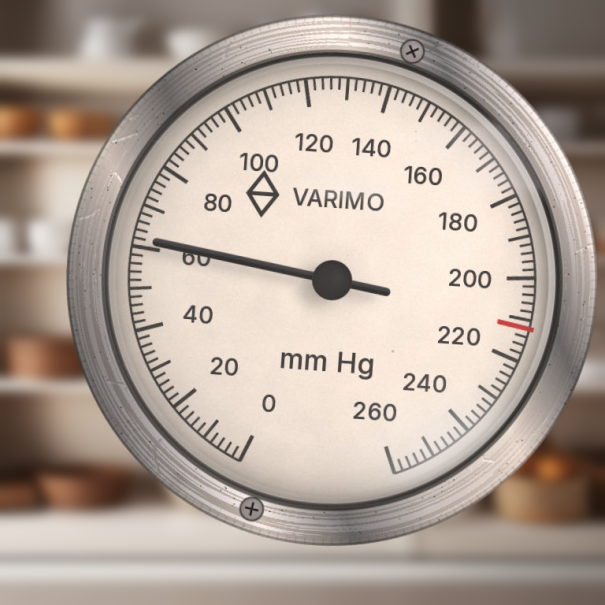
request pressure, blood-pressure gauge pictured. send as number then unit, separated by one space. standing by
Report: 62 mmHg
